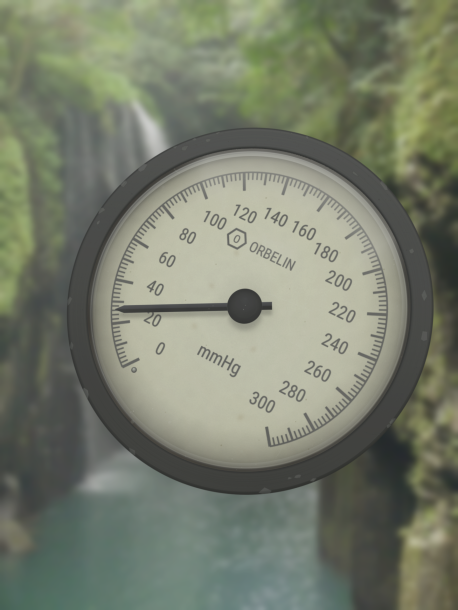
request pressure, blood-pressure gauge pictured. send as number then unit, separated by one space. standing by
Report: 26 mmHg
